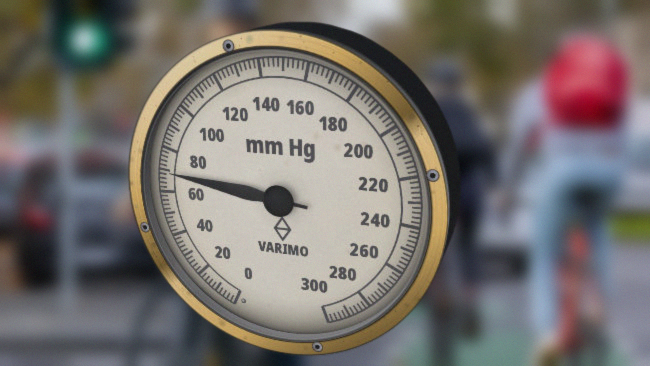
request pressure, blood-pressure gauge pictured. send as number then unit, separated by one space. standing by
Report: 70 mmHg
